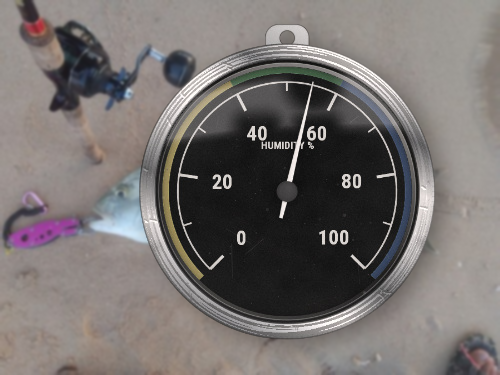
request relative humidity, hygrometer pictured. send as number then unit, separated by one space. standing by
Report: 55 %
